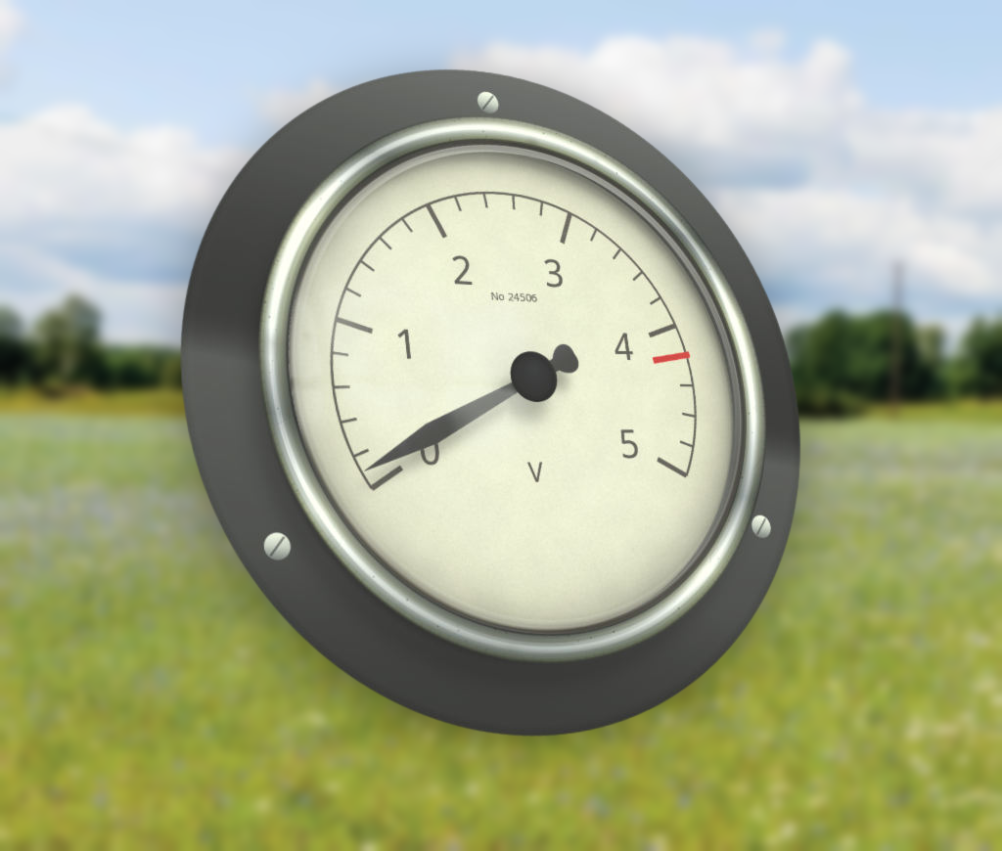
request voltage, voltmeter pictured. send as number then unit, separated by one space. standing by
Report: 0.1 V
